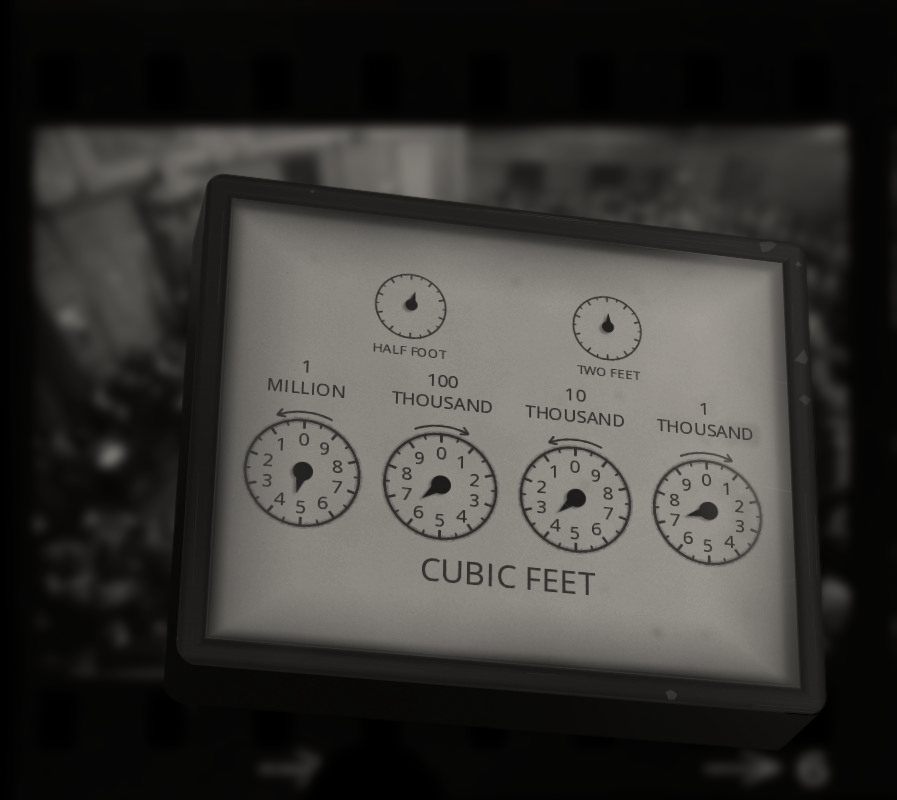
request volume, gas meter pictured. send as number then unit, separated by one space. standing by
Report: 463700 ft³
